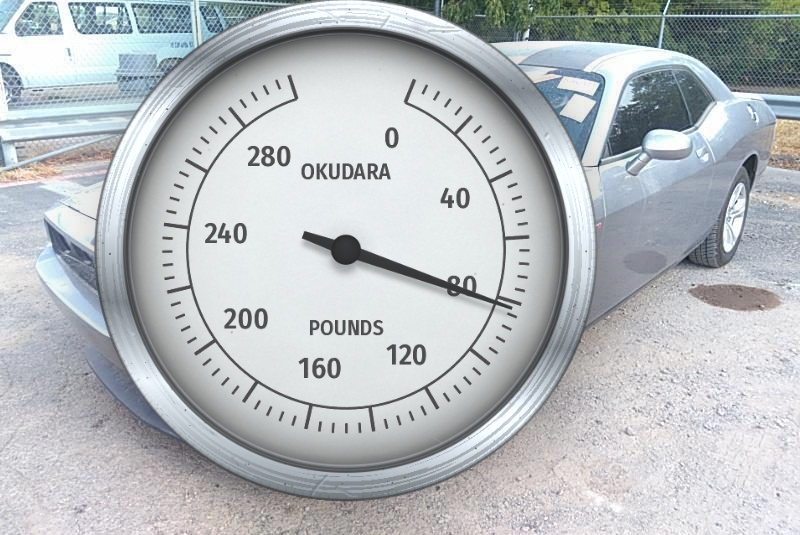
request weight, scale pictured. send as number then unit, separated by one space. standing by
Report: 82 lb
